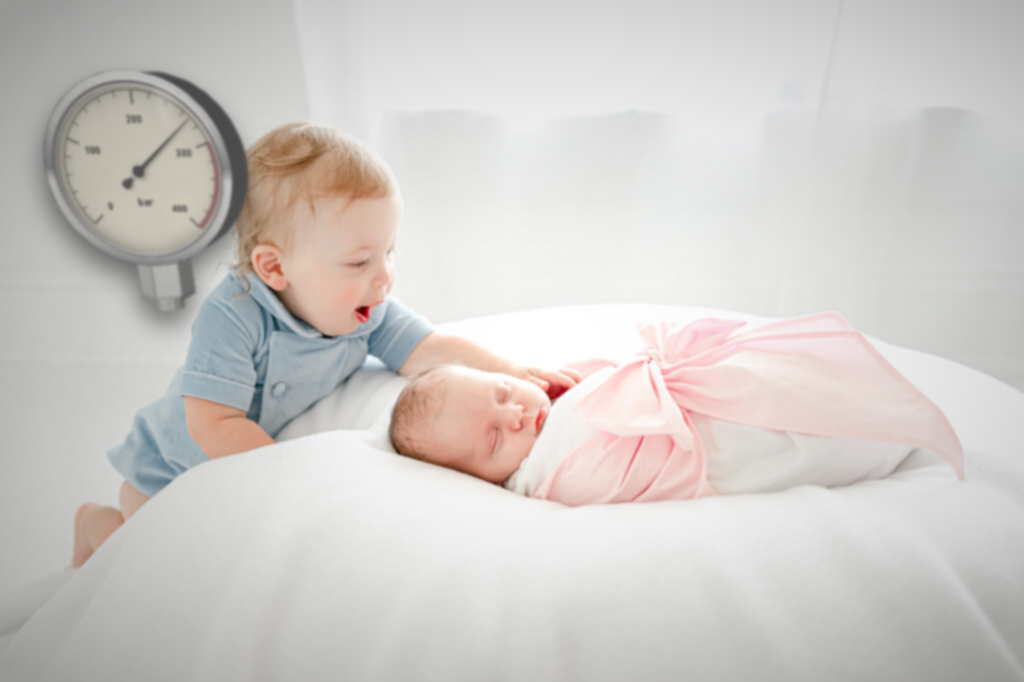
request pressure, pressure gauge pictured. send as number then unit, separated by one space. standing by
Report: 270 bar
